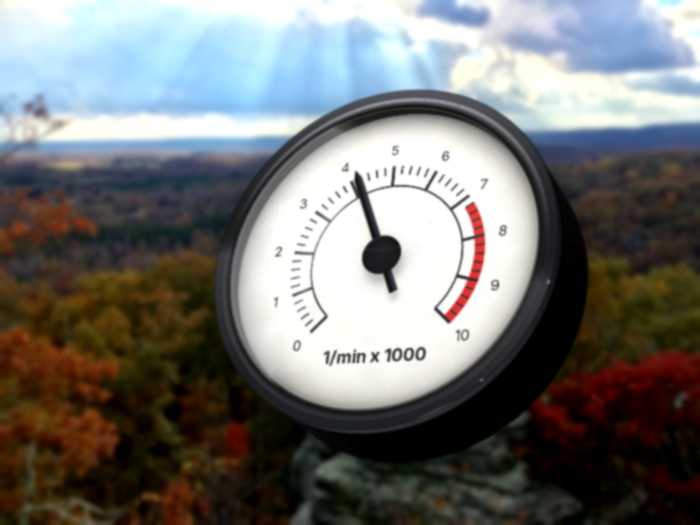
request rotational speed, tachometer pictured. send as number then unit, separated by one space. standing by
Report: 4200 rpm
